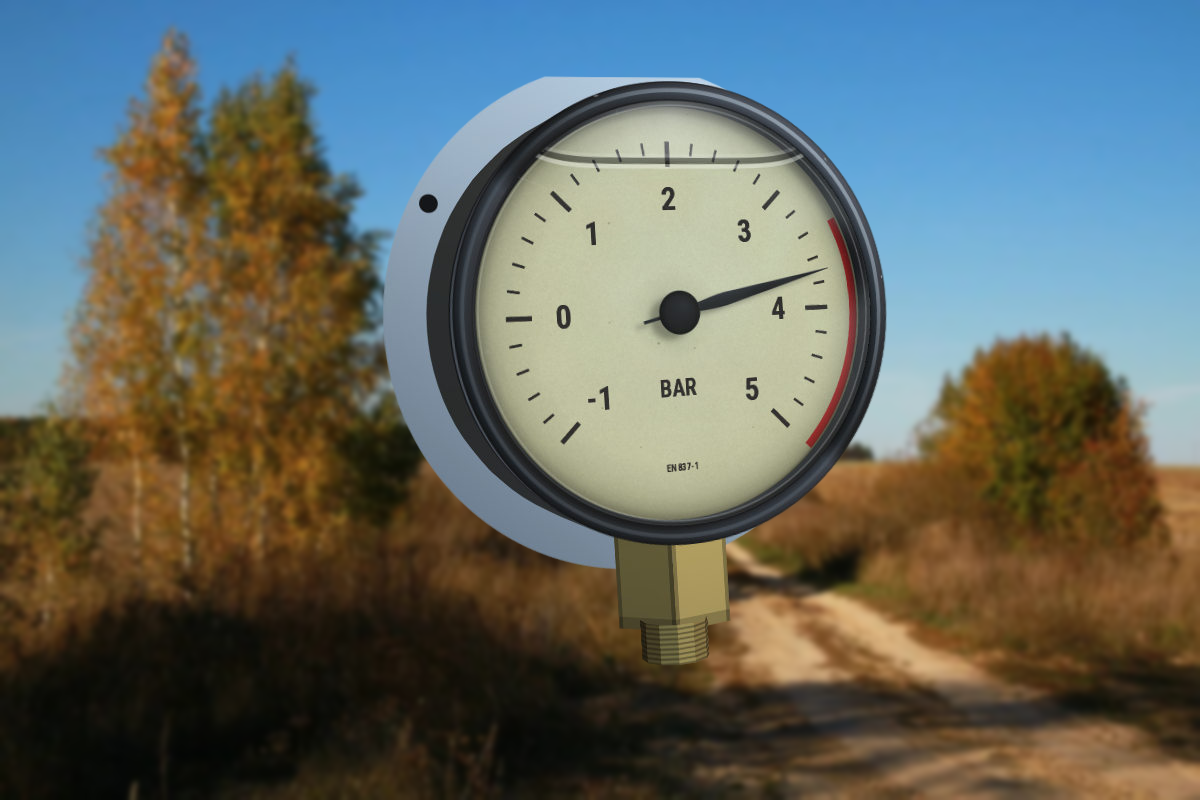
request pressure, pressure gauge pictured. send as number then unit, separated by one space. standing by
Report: 3.7 bar
